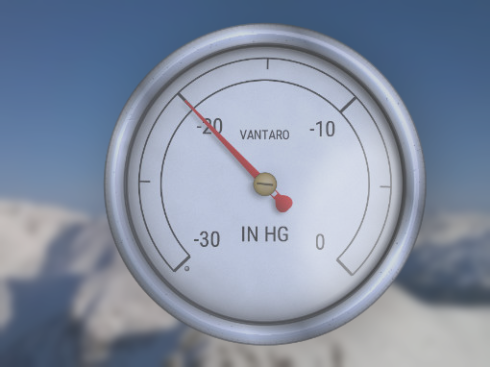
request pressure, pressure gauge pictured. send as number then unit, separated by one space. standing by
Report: -20 inHg
